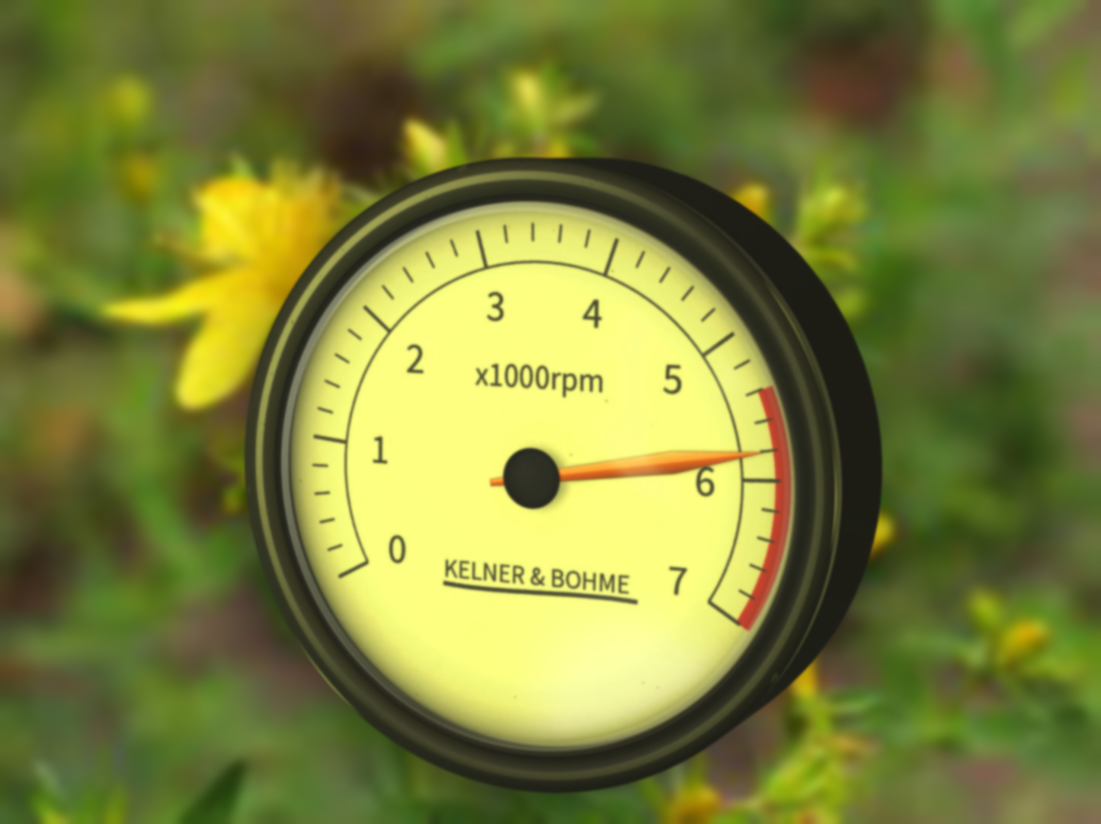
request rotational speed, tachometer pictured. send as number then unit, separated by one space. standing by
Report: 5800 rpm
